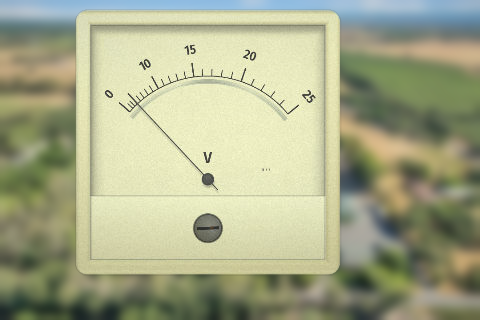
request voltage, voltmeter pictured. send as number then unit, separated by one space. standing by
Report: 5 V
